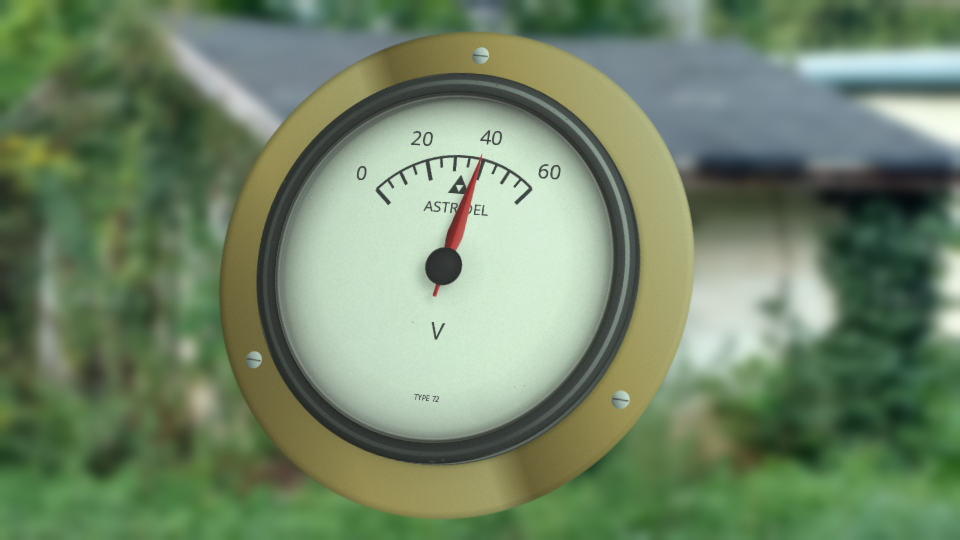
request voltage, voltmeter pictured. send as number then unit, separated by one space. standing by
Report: 40 V
